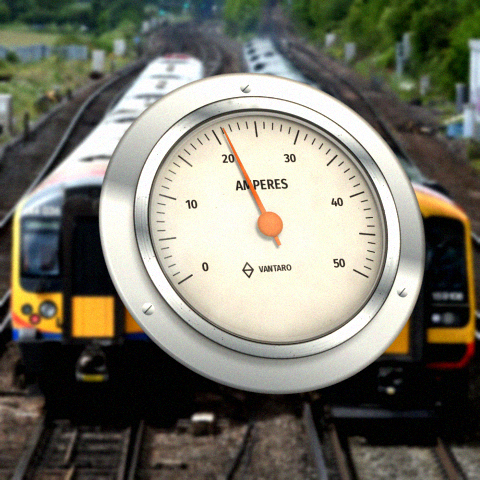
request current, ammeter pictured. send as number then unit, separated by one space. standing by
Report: 21 A
